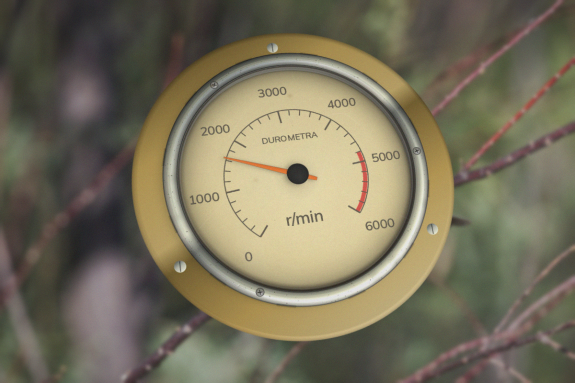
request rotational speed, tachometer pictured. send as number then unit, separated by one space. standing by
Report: 1600 rpm
